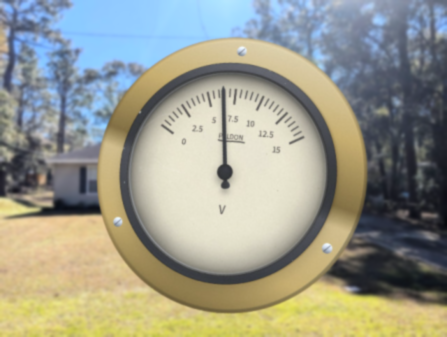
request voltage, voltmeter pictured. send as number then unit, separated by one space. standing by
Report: 6.5 V
